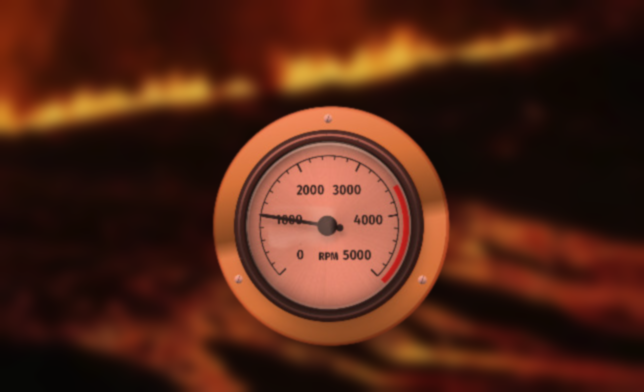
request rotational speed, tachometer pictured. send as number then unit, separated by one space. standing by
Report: 1000 rpm
